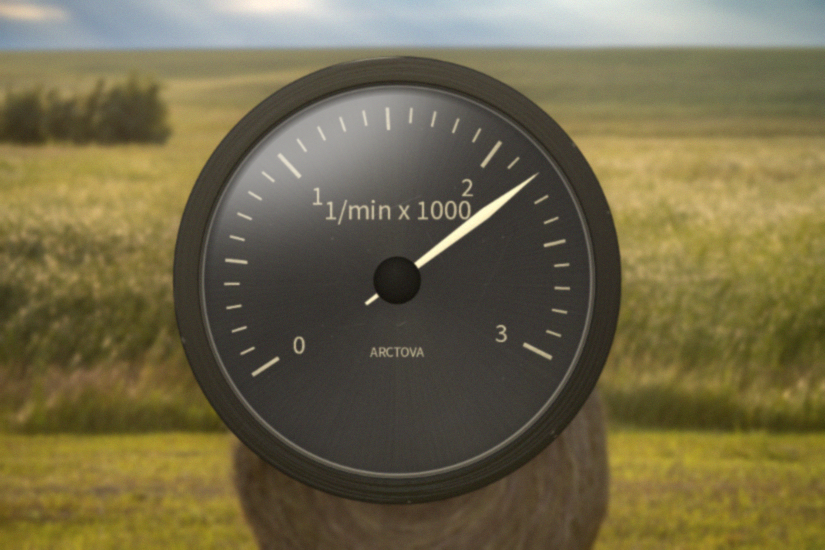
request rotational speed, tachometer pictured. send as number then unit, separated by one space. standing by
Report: 2200 rpm
